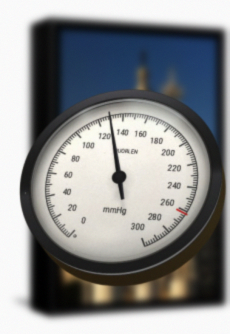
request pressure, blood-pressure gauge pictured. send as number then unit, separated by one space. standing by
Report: 130 mmHg
